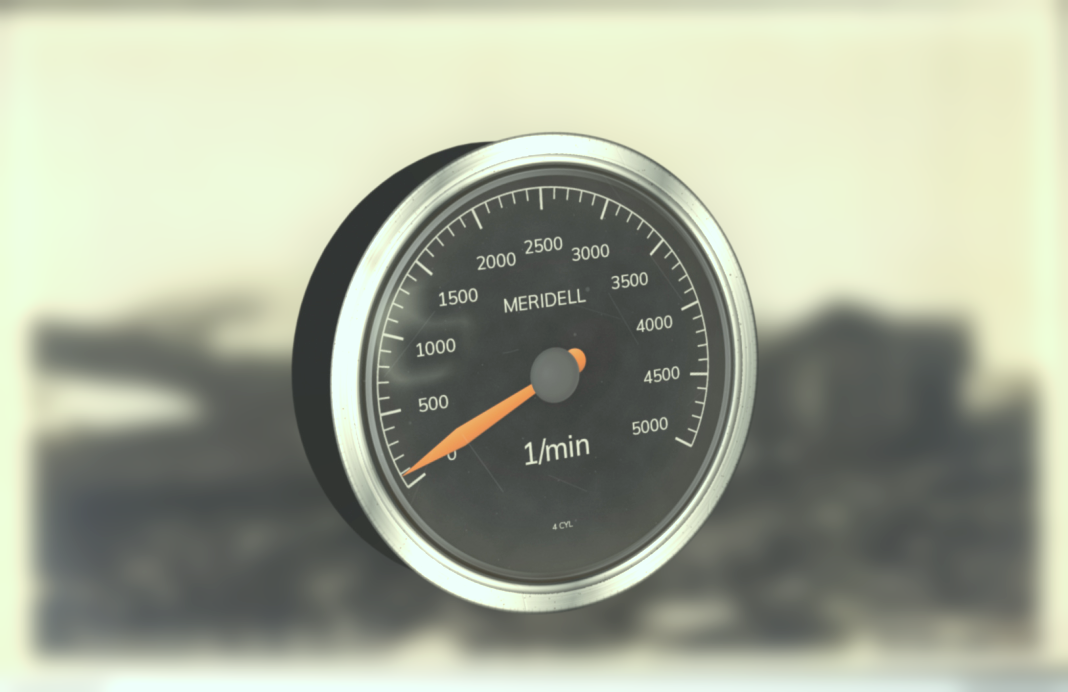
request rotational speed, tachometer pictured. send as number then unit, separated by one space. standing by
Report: 100 rpm
